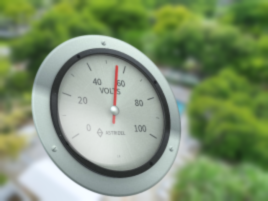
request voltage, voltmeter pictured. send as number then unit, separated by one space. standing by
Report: 55 V
